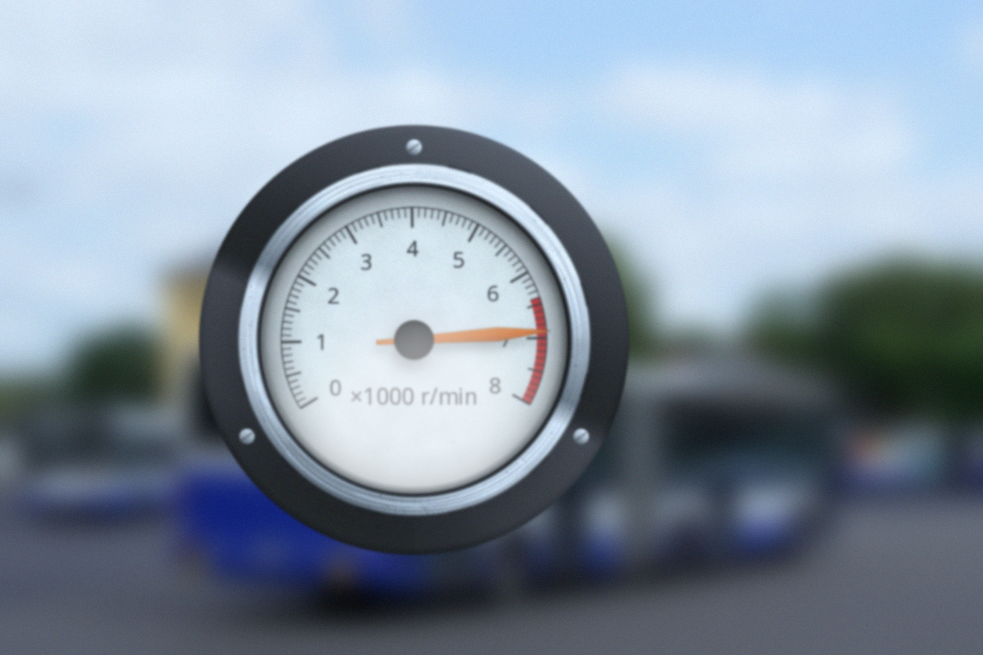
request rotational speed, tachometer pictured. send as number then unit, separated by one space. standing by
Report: 6900 rpm
